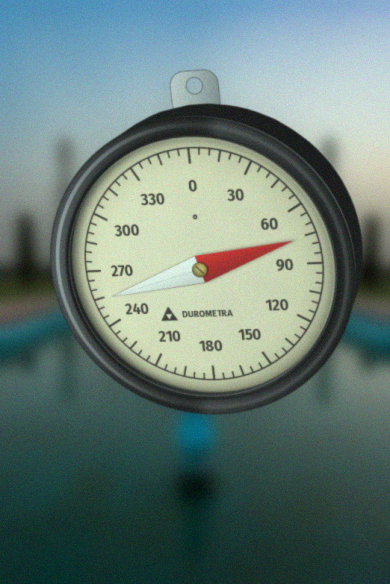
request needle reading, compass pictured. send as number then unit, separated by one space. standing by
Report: 75 °
